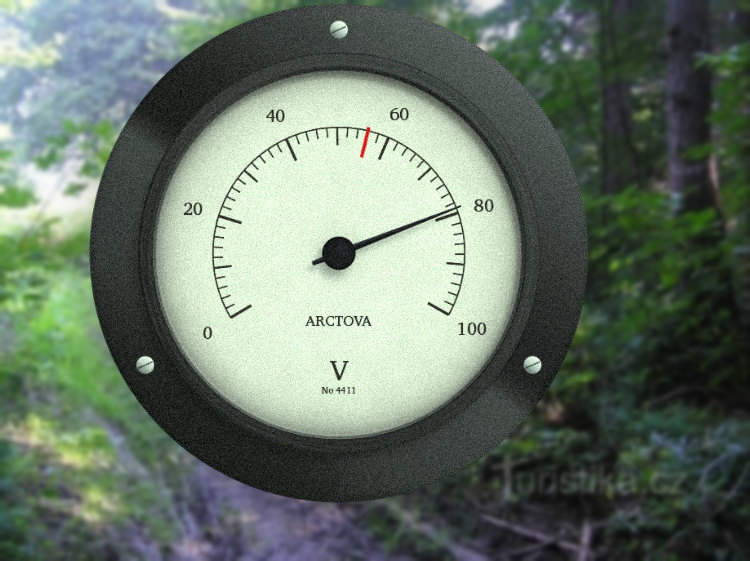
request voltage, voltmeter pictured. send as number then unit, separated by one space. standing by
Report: 79 V
